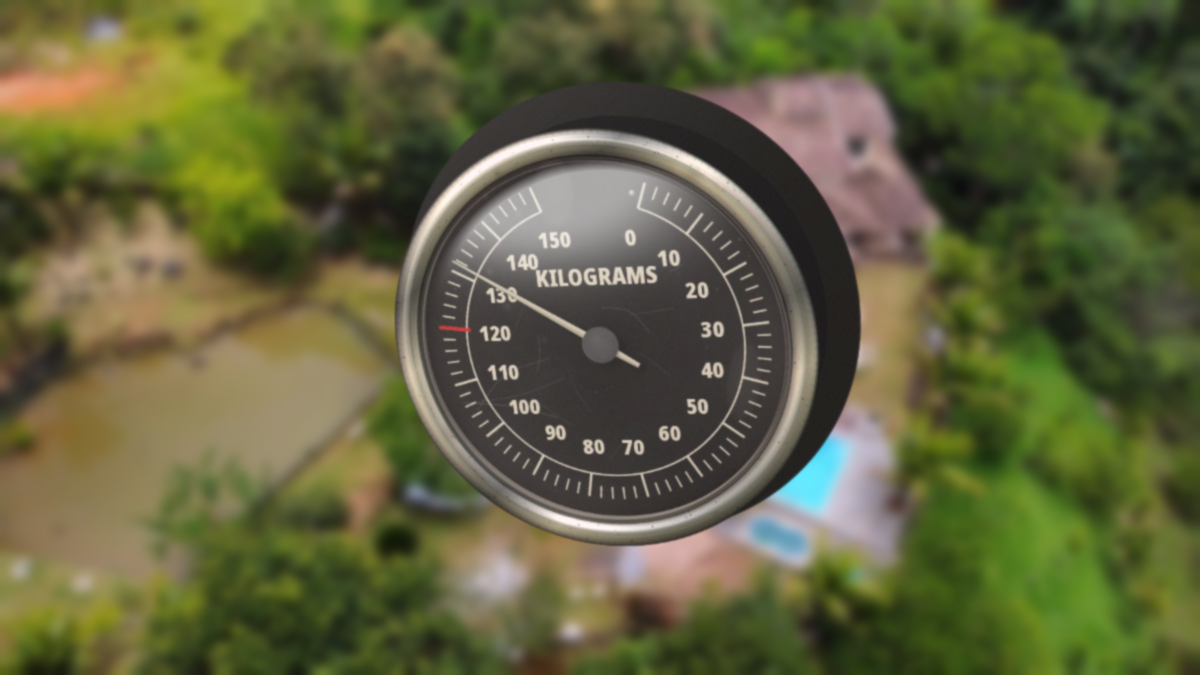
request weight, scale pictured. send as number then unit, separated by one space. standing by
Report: 132 kg
